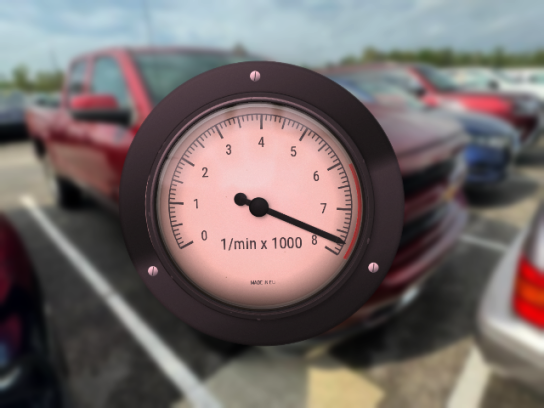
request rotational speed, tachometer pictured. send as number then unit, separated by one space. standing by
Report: 7700 rpm
